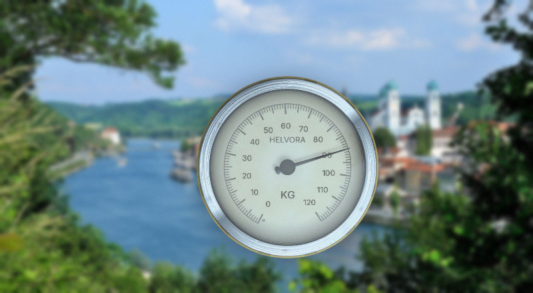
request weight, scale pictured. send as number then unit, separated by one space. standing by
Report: 90 kg
